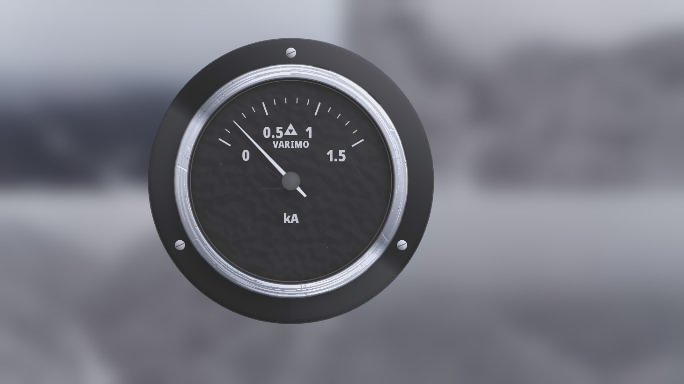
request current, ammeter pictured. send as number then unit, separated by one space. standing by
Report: 0.2 kA
